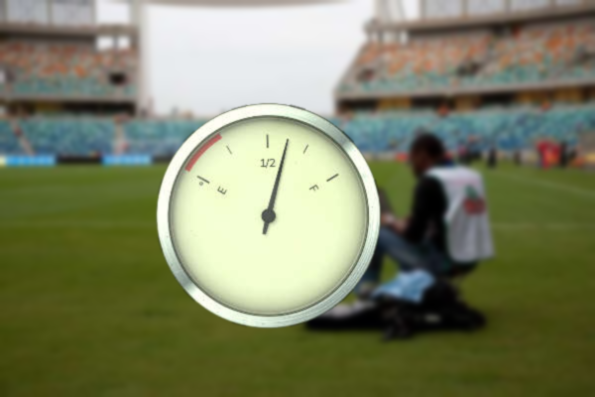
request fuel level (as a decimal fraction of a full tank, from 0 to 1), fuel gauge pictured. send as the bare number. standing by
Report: 0.625
